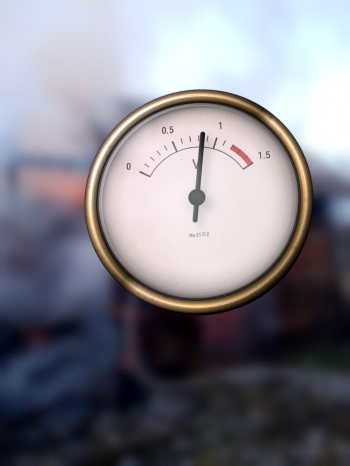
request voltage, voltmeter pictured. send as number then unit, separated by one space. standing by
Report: 0.85 V
